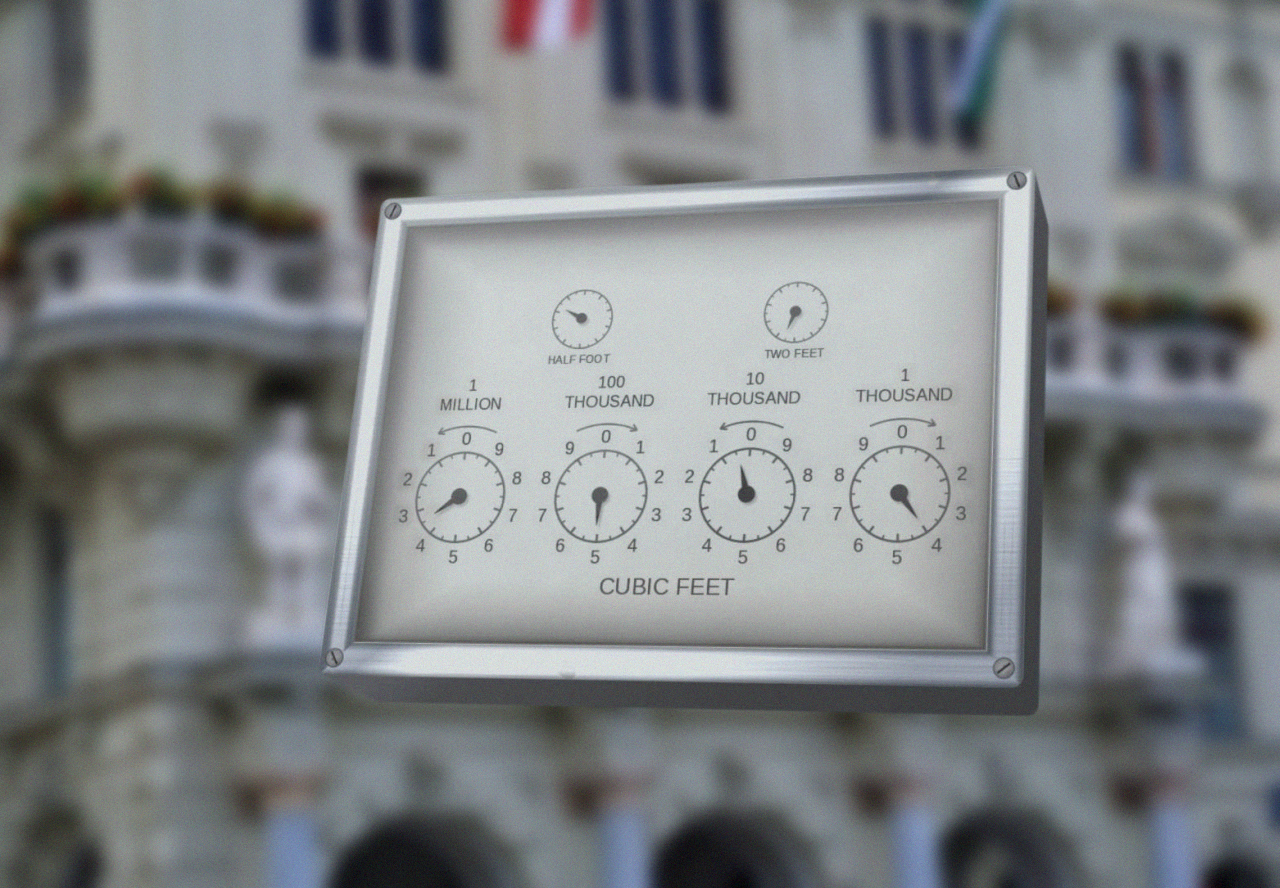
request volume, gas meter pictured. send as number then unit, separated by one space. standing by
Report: 350400 ft³
